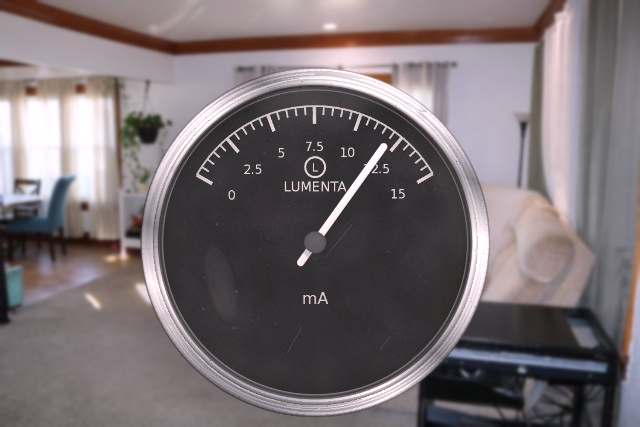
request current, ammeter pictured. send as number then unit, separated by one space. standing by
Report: 12 mA
